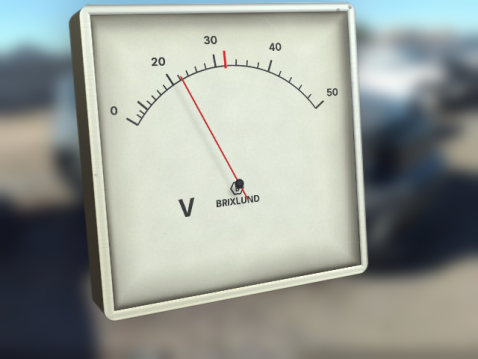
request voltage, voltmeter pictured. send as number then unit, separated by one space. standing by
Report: 22 V
